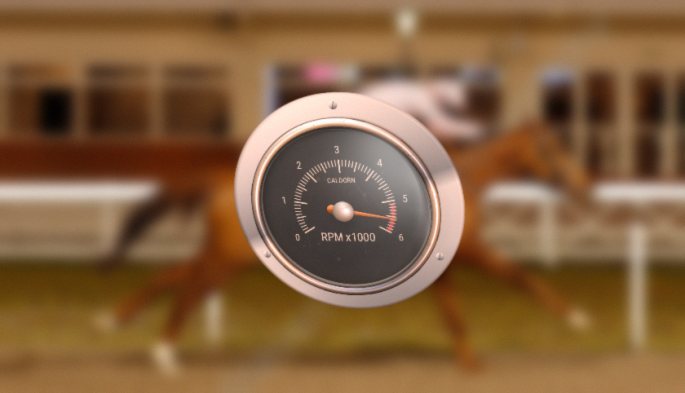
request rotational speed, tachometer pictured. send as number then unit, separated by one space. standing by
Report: 5500 rpm
